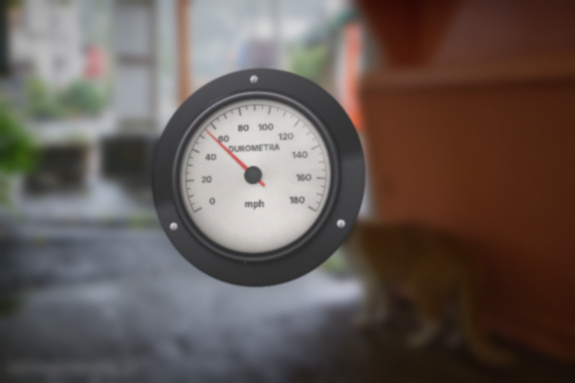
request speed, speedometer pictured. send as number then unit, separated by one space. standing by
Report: 55 mph
